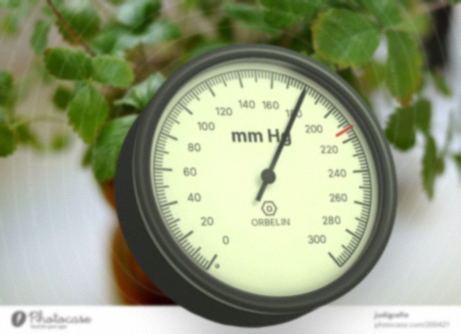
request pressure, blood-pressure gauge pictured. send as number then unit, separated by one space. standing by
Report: 180 mmHg
